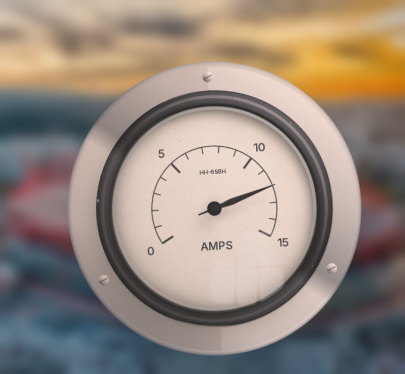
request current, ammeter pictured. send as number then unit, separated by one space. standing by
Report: 12 A
